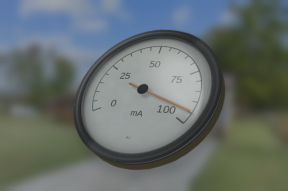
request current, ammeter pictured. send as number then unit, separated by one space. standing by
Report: 95 mA
